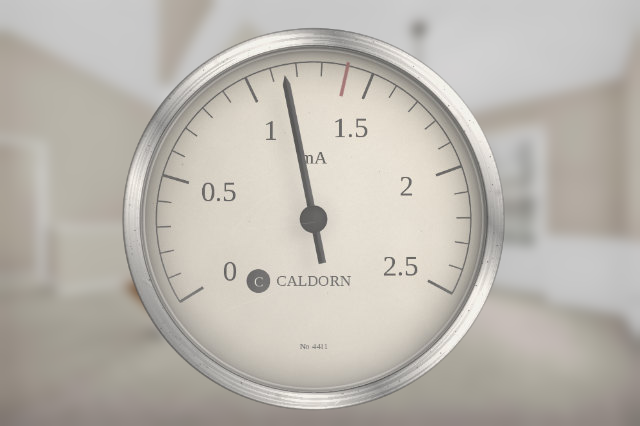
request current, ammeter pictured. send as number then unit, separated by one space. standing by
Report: 1.15 mA
